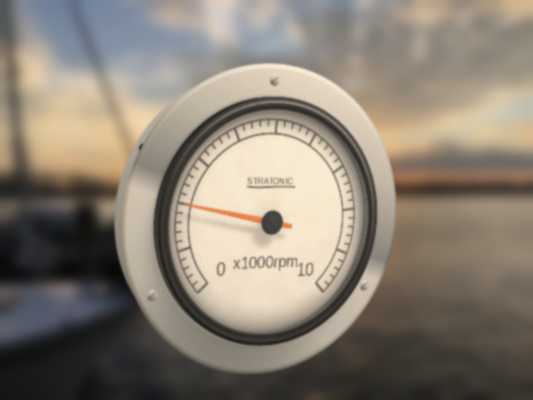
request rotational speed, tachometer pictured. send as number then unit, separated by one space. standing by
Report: 2000 rpm
